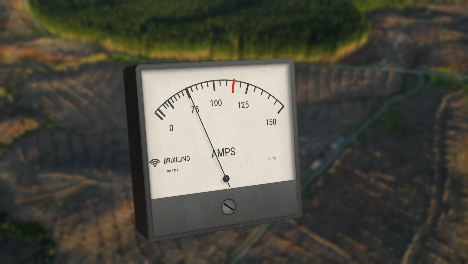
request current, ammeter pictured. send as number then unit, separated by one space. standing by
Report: 75 A
